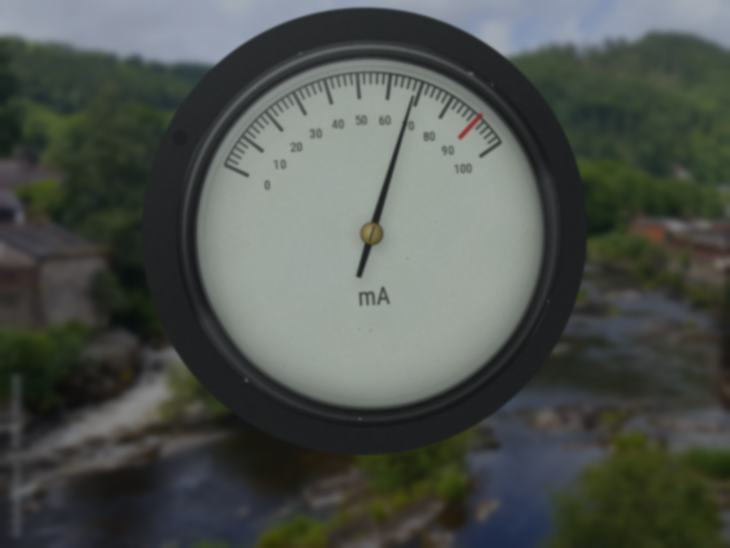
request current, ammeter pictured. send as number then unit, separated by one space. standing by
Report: 68 mA
